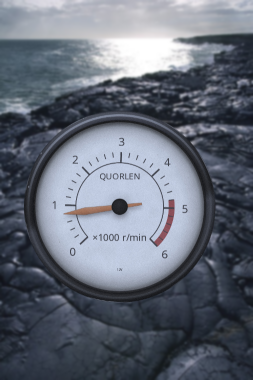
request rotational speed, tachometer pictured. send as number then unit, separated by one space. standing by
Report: 800 rpm
